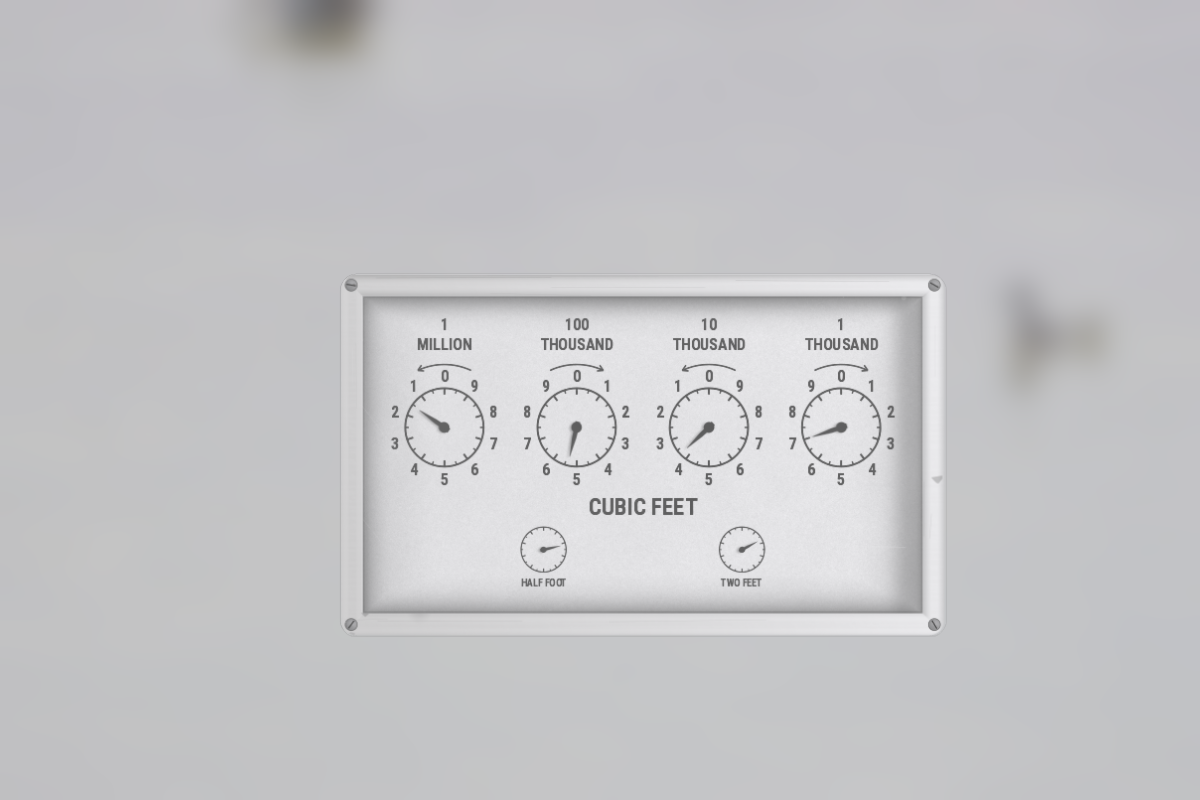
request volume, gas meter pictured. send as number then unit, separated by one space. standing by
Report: 153700 ft³
